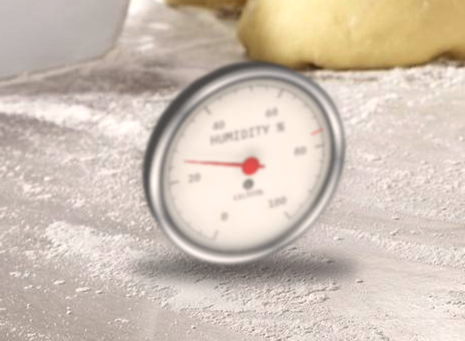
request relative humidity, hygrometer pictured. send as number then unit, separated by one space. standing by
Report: 26 %
